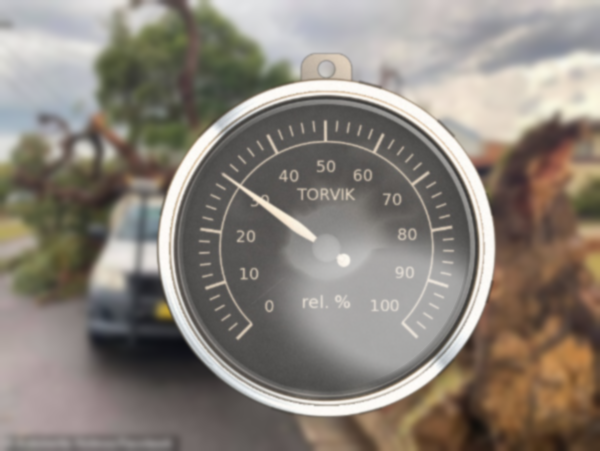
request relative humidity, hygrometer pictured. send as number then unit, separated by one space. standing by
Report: 30 %
